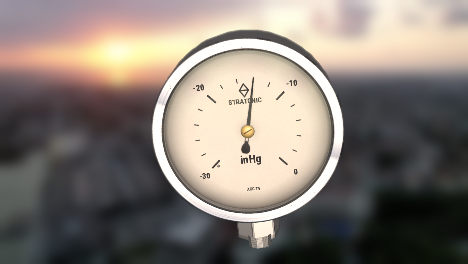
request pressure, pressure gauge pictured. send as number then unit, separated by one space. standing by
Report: -14 inHg
